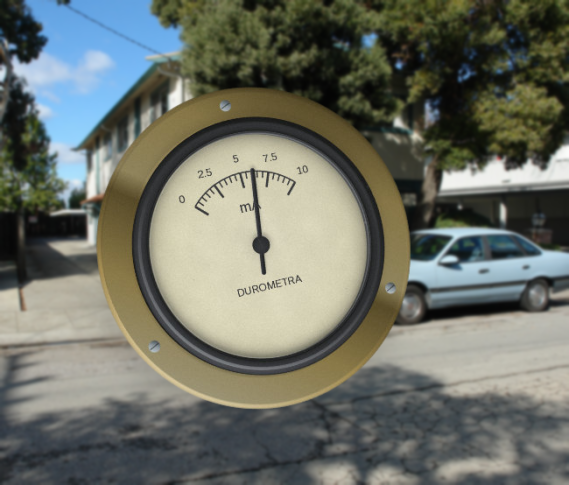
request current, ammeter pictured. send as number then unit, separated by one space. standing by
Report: 6 mA
